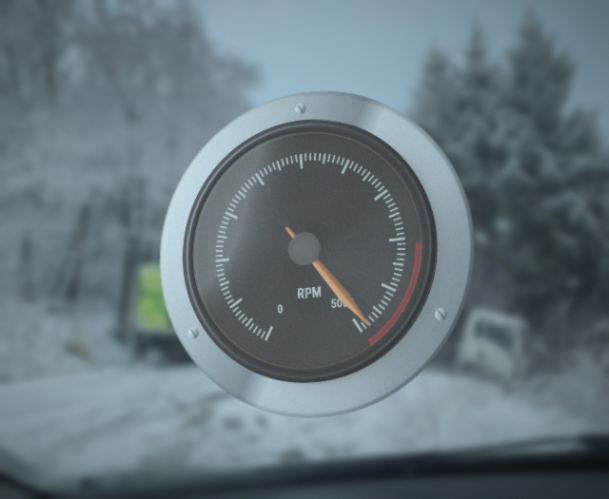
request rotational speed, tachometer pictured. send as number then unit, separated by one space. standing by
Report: 4900 rpm
